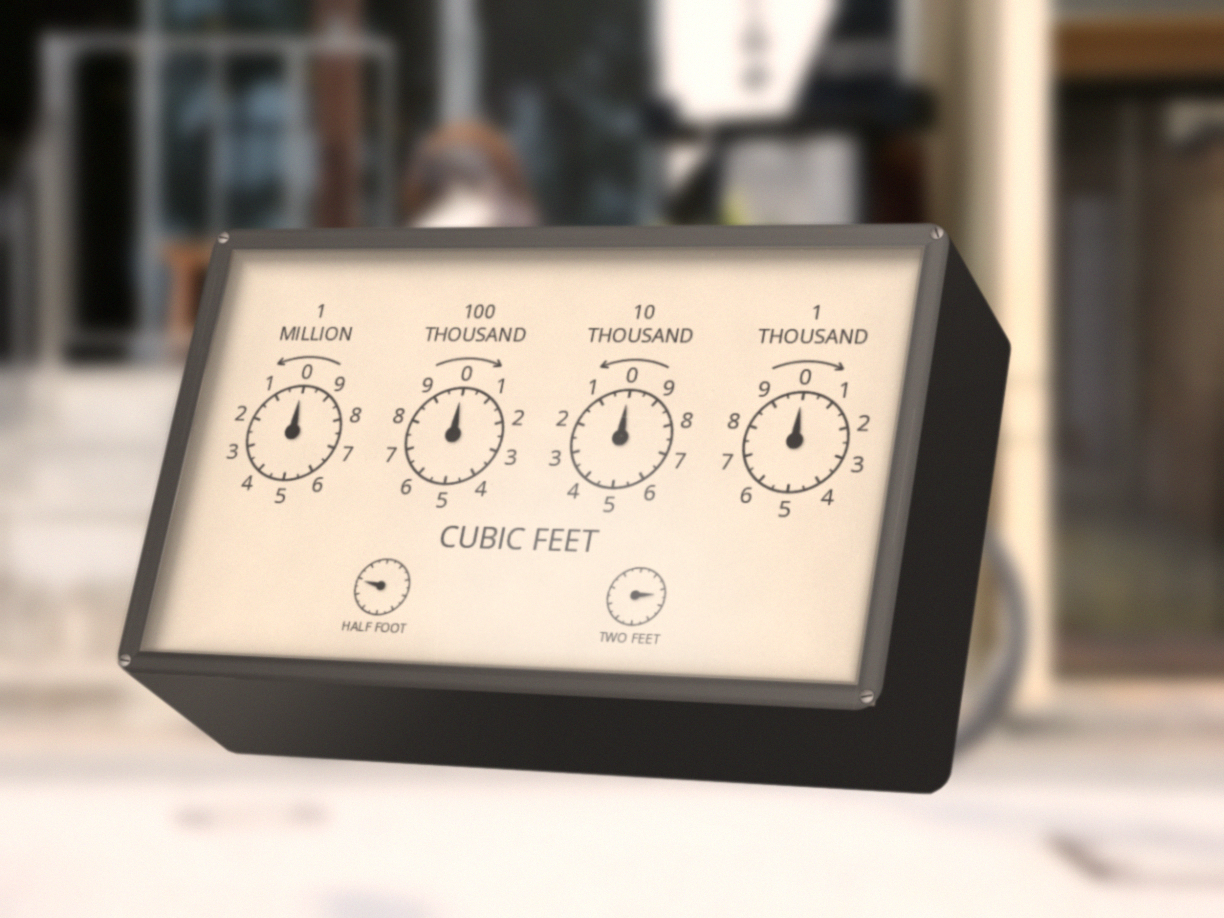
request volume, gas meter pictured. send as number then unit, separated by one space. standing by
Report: 0 ft³
